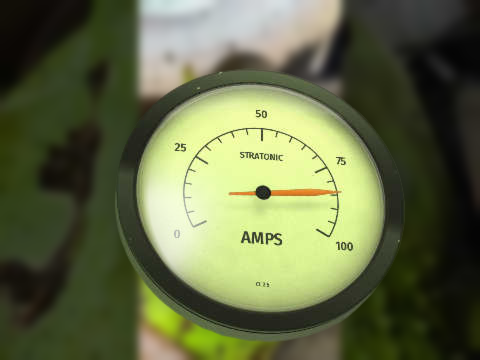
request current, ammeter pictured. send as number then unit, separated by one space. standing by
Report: 85 A
